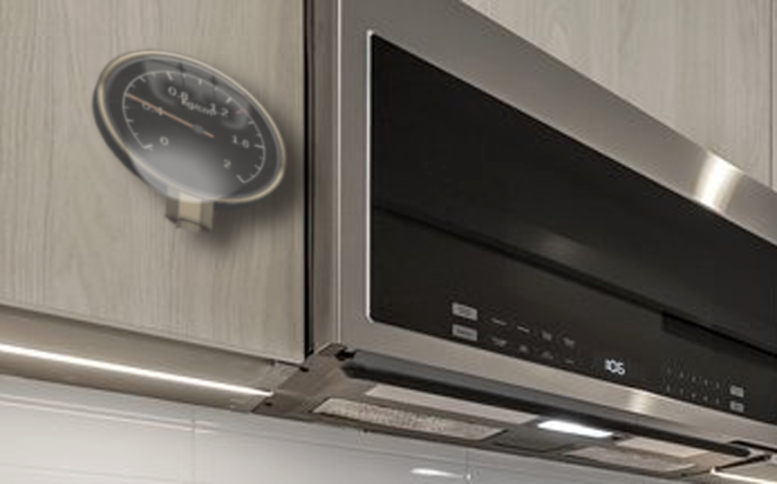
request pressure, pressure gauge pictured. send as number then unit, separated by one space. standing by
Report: 0.4 kg/cm²
